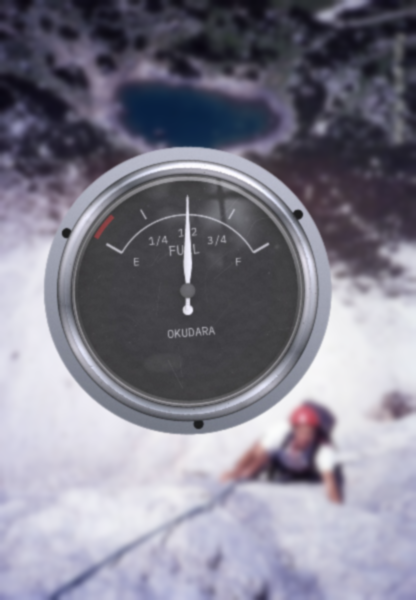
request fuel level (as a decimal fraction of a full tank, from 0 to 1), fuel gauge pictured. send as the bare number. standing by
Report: 0.5
